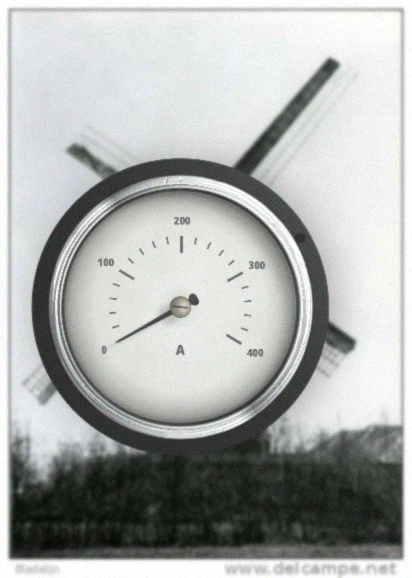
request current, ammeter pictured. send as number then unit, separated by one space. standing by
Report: 0 A
